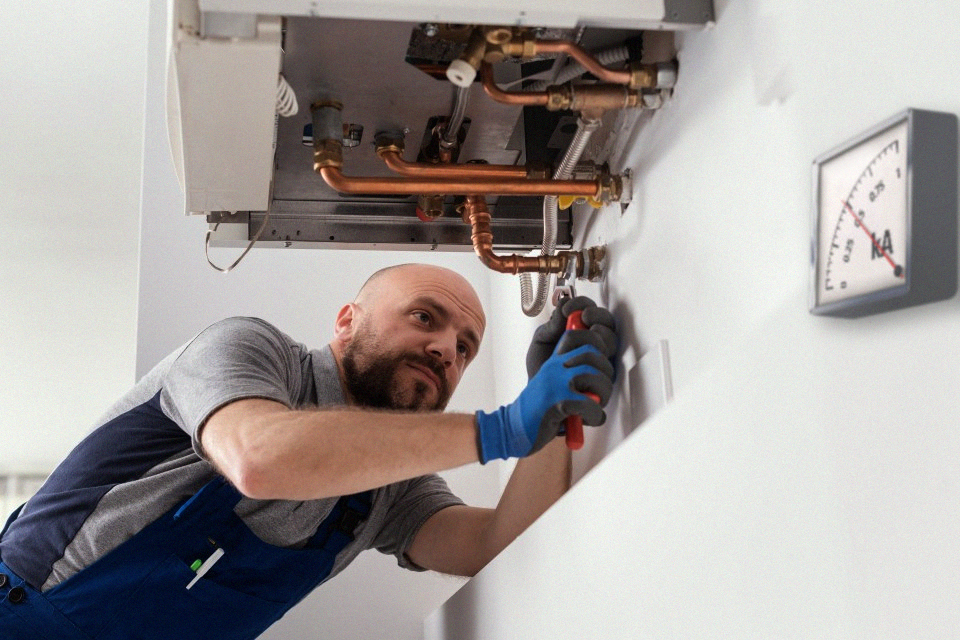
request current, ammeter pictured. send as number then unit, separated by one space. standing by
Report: 0.5 kA
